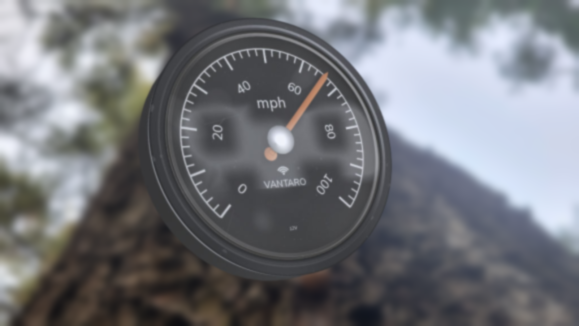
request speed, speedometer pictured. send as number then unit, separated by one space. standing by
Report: 66 mph
